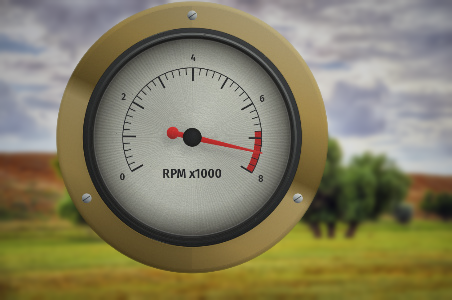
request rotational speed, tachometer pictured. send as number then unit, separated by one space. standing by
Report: 7400 rpm
